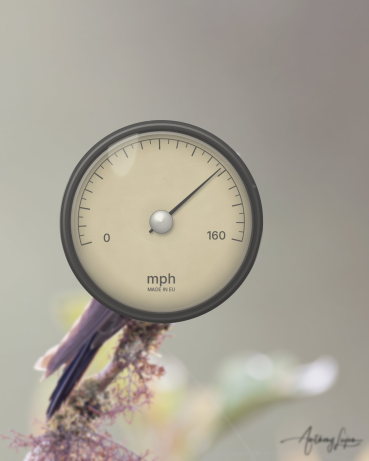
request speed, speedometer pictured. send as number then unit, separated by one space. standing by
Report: 117.5 mph
